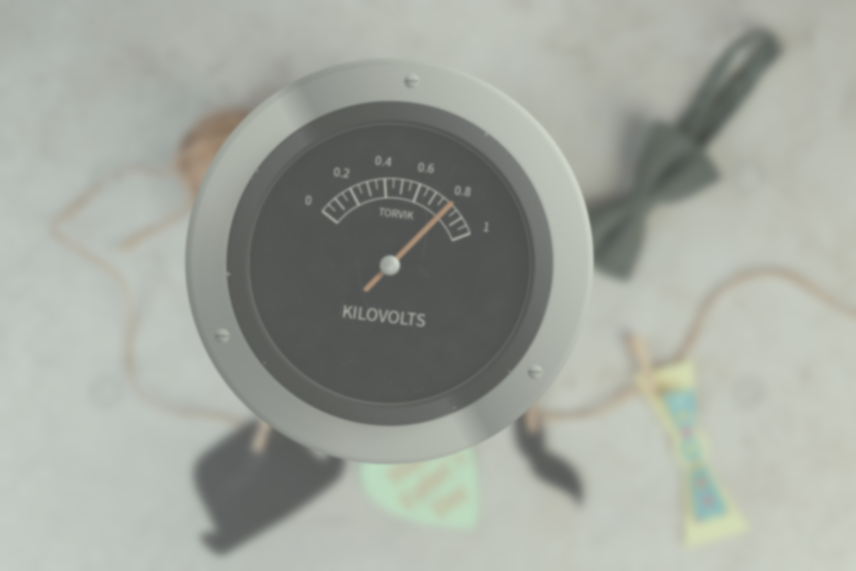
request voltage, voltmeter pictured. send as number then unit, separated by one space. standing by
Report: 0.8 kV
